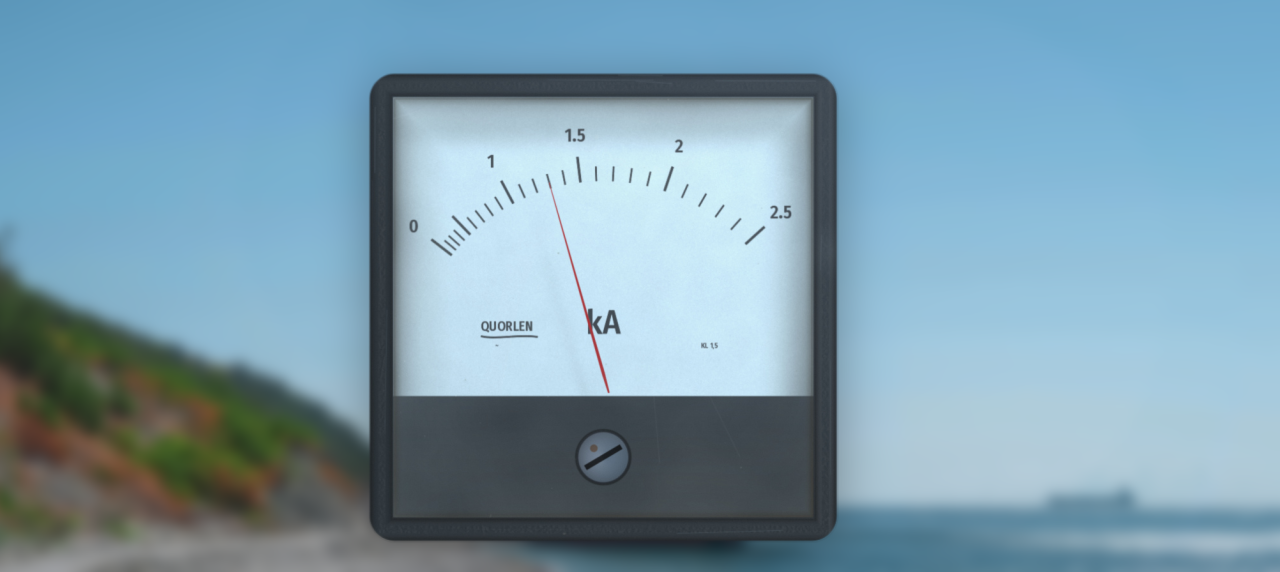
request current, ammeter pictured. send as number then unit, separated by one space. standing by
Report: 1.3 kA
